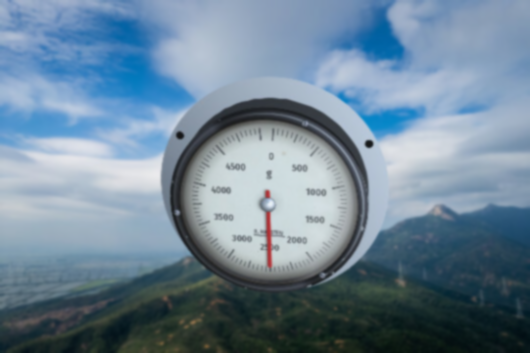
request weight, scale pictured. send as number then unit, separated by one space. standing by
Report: 2500 g
